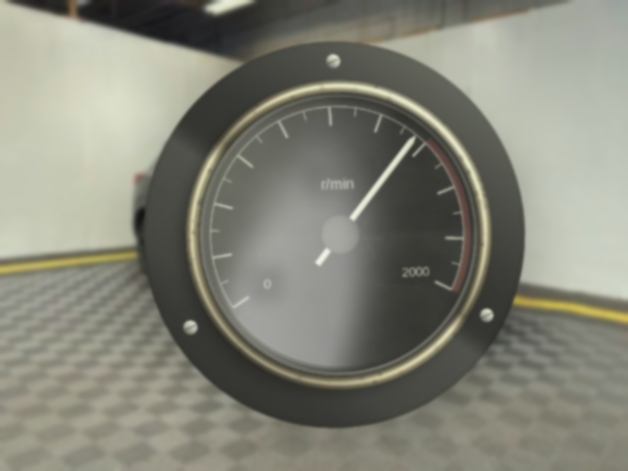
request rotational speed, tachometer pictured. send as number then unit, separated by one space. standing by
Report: 1350 rpm
